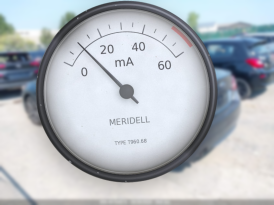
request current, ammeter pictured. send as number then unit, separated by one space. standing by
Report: 10 mA
